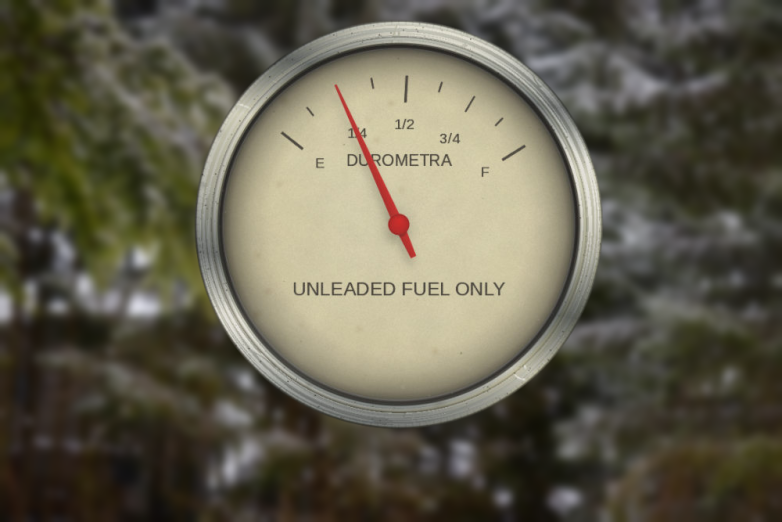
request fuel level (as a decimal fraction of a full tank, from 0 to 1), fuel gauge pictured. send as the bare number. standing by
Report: 0.25
